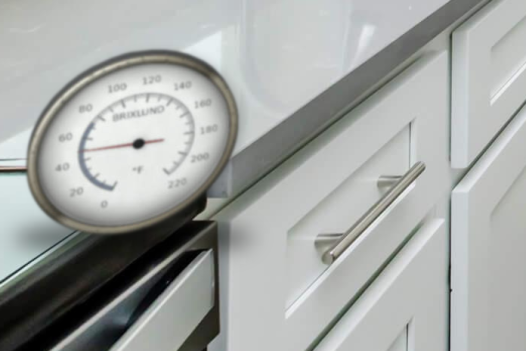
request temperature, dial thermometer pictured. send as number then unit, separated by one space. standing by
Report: 50 °F
